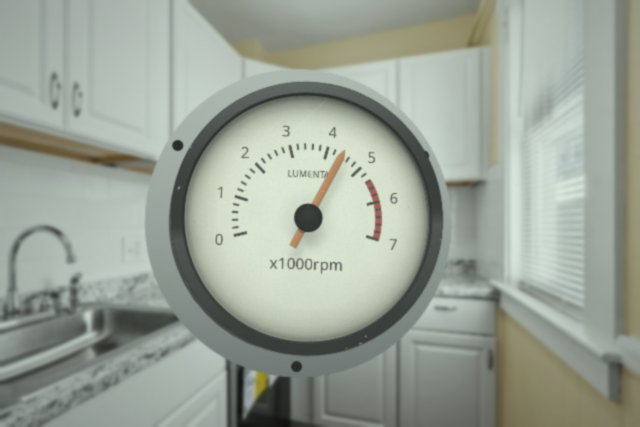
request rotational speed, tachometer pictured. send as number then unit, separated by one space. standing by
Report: 4400 rpm
